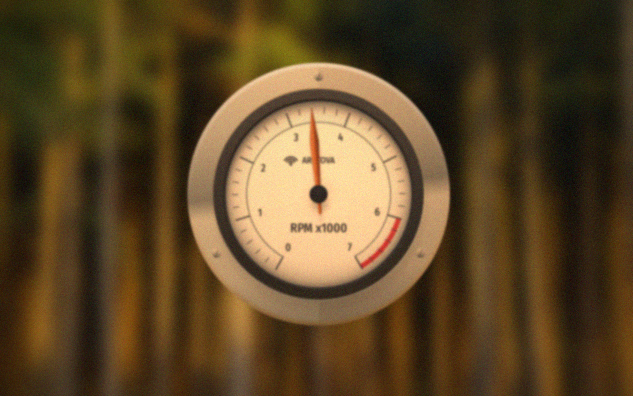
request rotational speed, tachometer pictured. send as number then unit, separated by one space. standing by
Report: 3400 rpm
